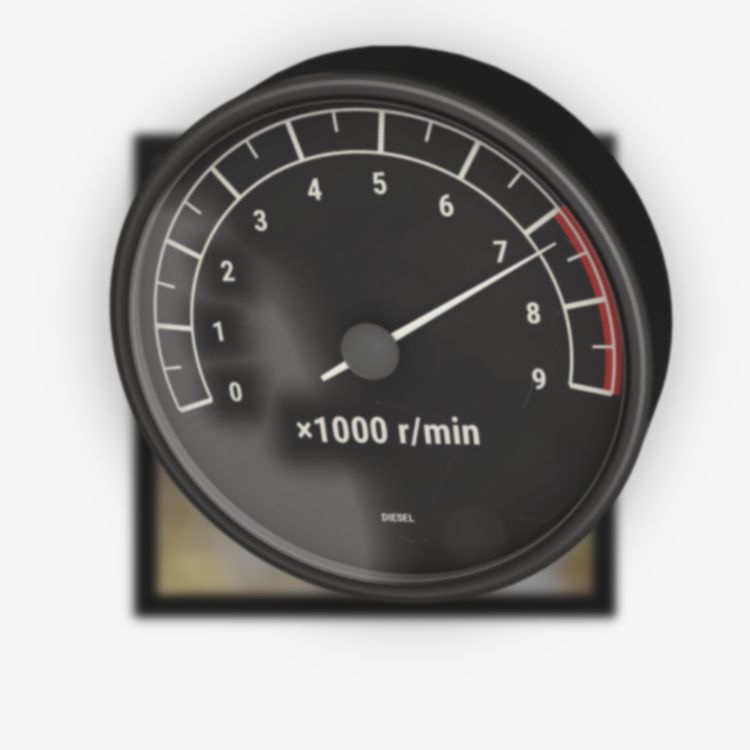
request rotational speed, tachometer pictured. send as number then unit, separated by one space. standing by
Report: 7250 rpm
